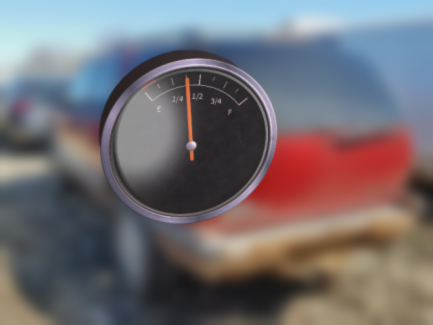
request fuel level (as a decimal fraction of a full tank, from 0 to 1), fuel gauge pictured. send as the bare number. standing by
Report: 0.375
